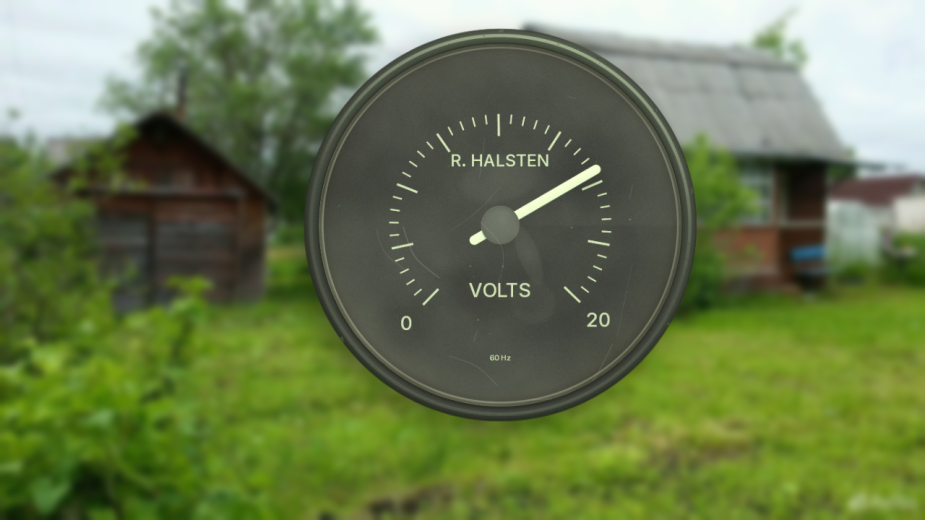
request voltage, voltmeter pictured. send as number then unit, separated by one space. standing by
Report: 14.5 V
